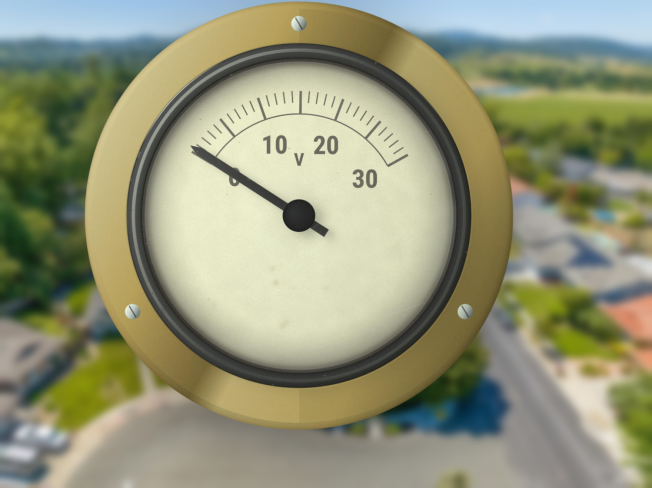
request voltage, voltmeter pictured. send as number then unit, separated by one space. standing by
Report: 0.5 V
